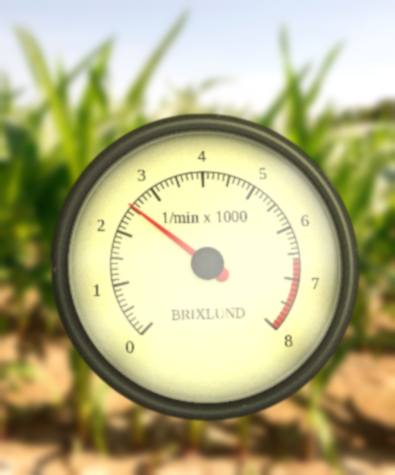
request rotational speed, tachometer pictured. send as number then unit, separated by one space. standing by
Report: 2500 rpm
